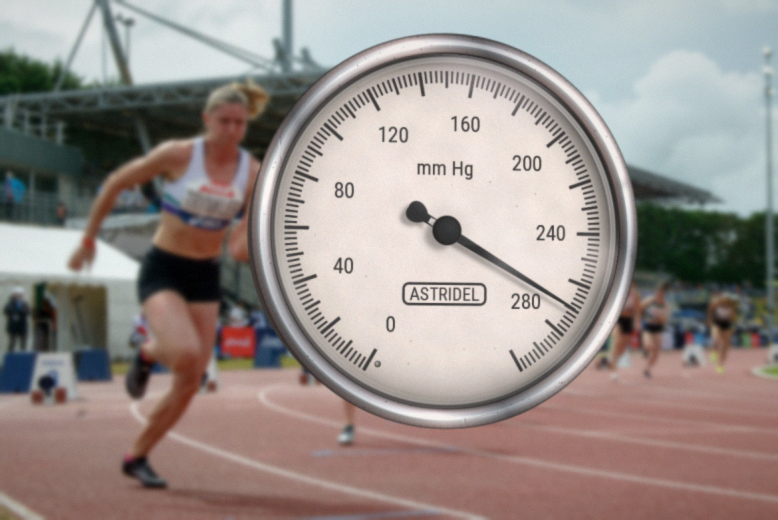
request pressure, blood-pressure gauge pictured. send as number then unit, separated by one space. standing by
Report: 270 mmHg
